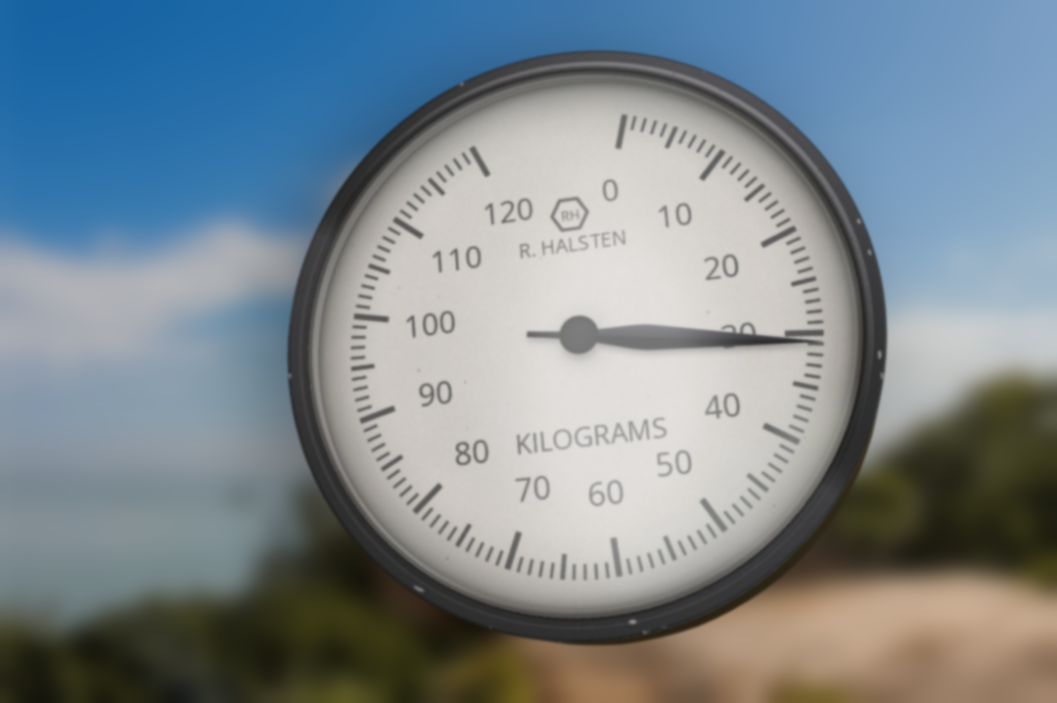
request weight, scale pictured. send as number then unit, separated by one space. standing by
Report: 31 kg
